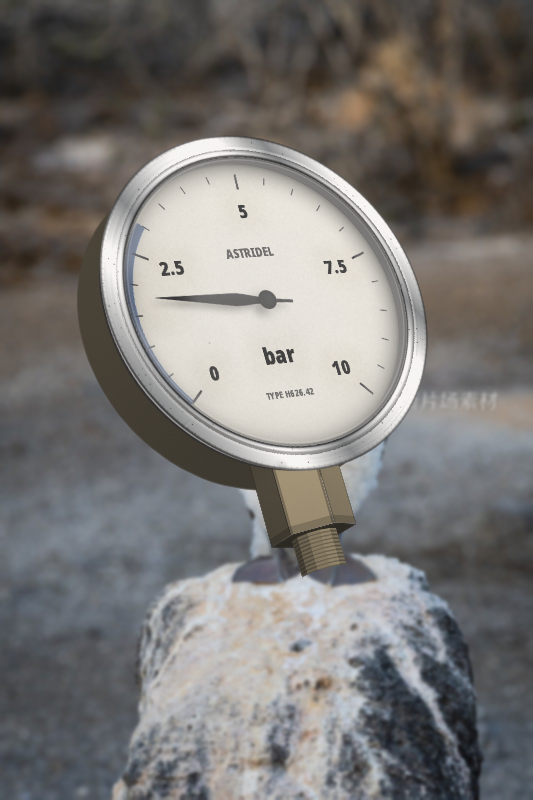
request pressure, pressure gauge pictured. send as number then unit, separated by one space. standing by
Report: 1.75 bar
